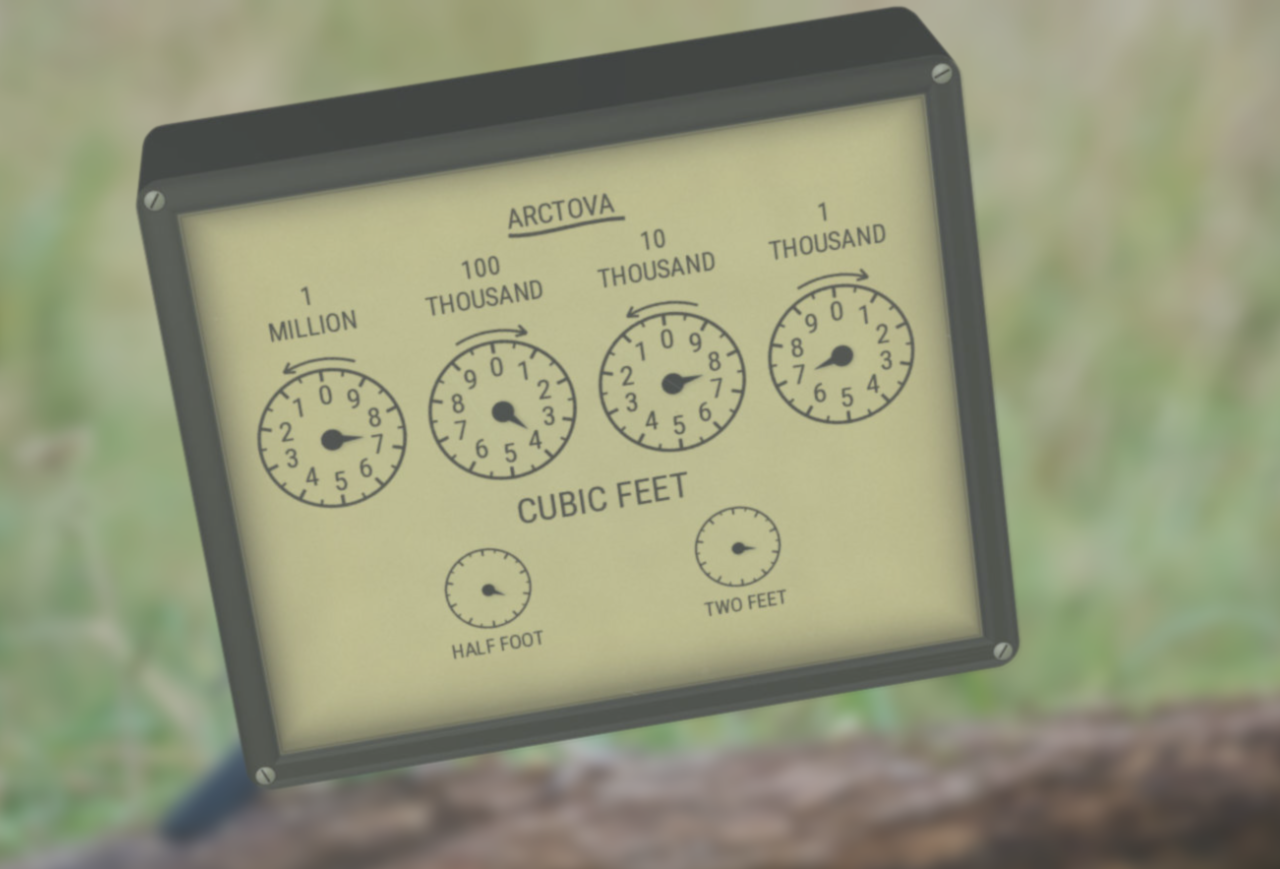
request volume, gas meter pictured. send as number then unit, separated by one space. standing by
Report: 737700 ft³
